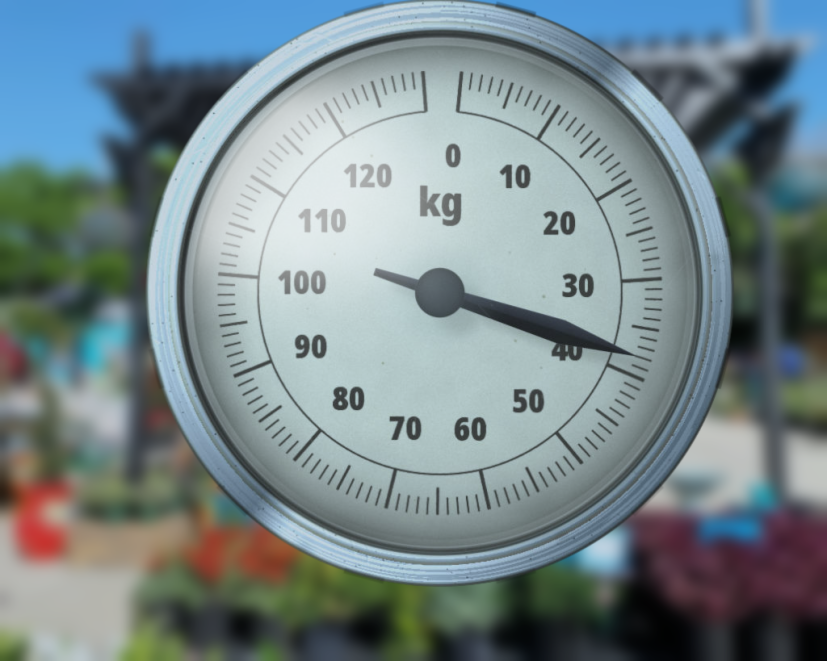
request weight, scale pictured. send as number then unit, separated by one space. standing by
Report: 38 kg
